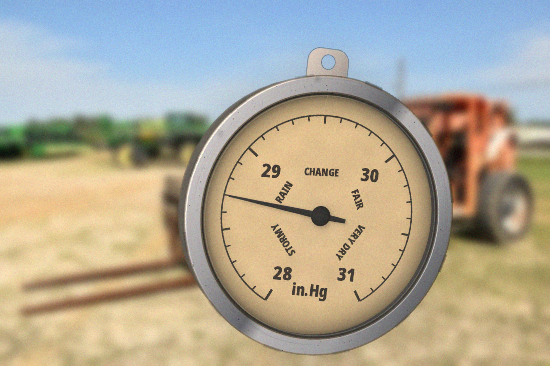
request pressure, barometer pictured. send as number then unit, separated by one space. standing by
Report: 28.7 inHg
